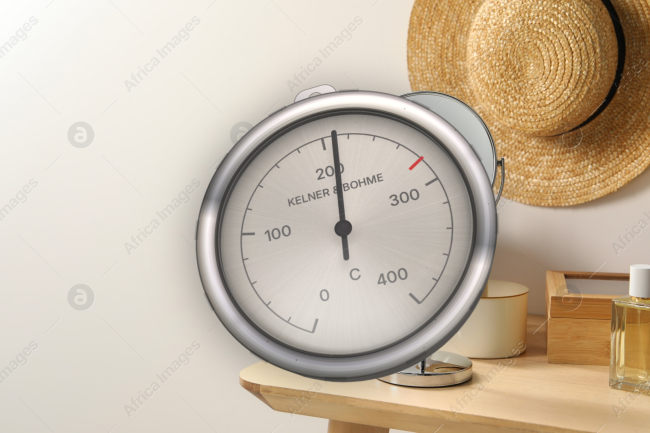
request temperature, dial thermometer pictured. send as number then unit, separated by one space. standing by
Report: 210 °C
